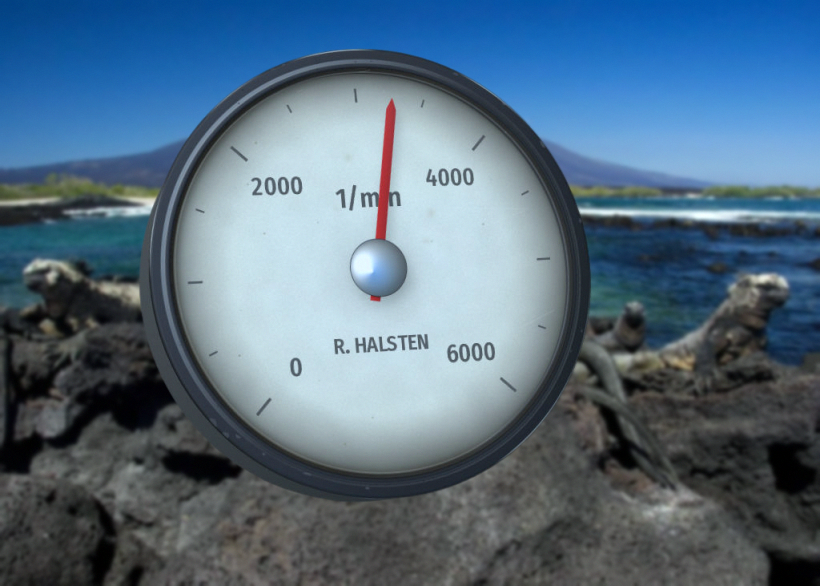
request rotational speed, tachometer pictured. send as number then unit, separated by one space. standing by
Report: 3250 rpm
